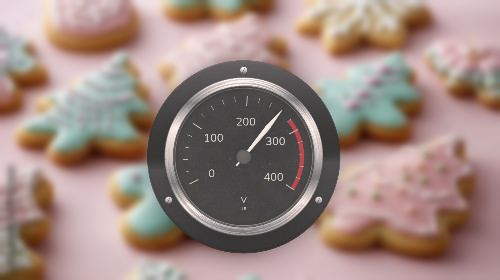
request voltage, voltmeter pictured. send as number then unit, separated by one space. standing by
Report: 260 V
